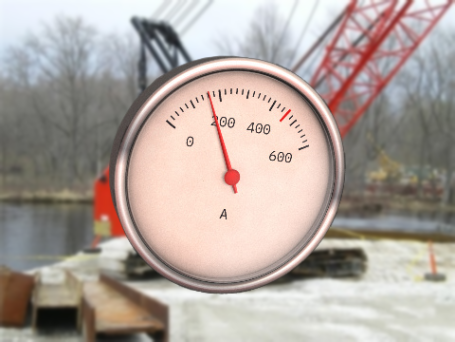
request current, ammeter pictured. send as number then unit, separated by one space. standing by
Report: 160 A
